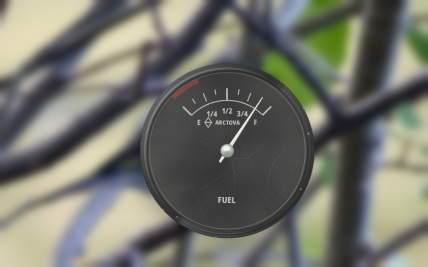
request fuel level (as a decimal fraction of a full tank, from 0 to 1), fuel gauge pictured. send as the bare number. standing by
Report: 0.875
